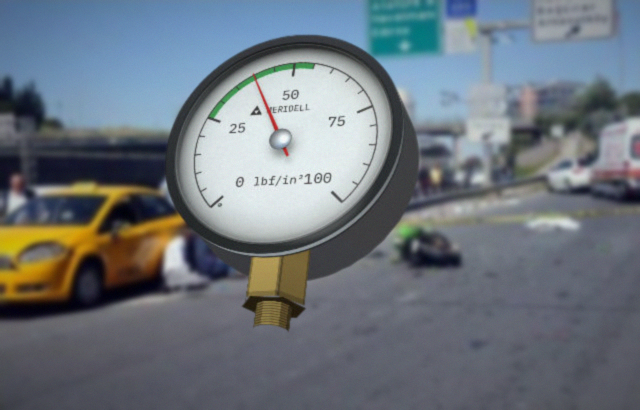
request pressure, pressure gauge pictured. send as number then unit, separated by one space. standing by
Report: 40 psi
